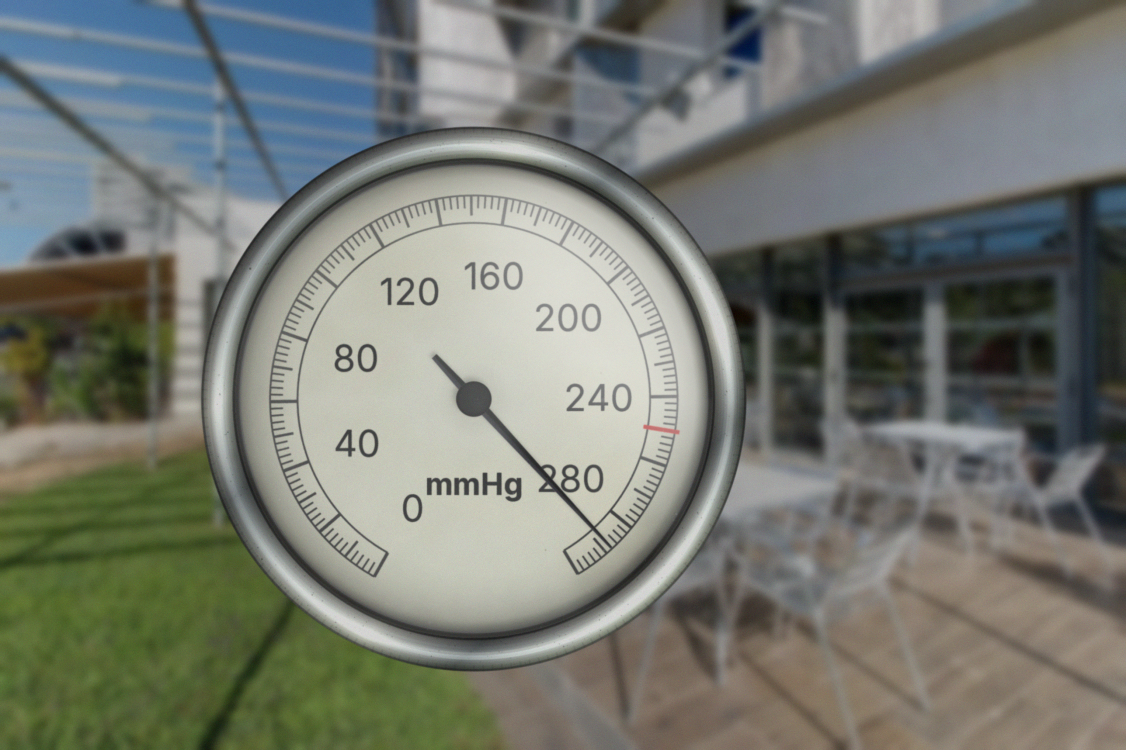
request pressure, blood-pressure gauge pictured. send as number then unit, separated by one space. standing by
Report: 288 mmHg
